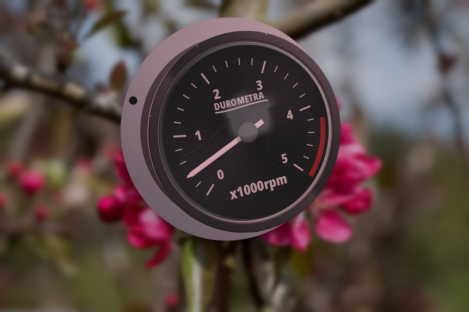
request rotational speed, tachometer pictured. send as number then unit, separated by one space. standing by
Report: 400 rpm
